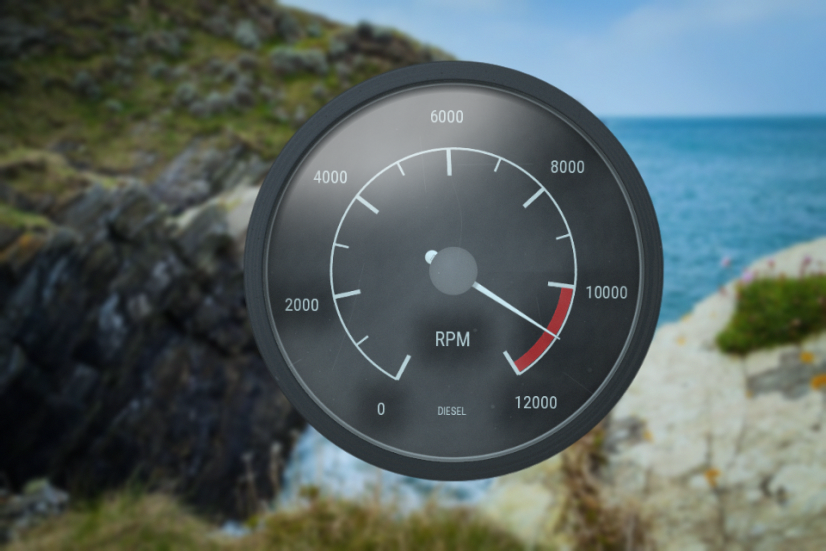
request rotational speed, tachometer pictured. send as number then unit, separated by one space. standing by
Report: 11000 rpm
